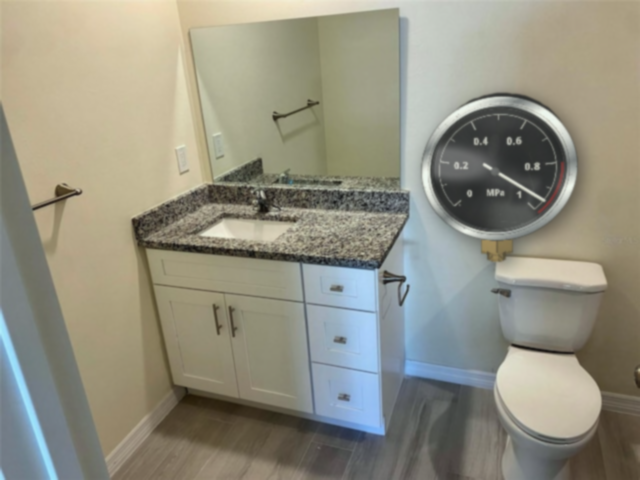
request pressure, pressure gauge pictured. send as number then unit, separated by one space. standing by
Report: 0.95 MPa
